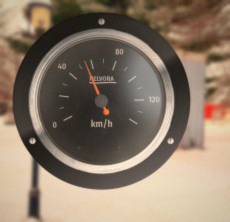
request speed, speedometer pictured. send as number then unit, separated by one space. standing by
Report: 55 km/h
